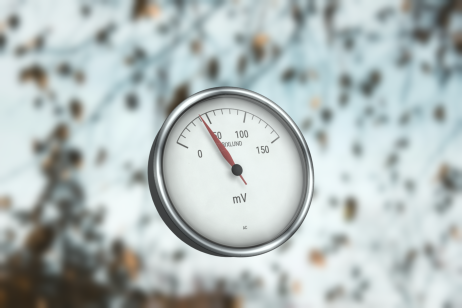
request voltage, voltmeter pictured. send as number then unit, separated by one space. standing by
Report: 40 mV
